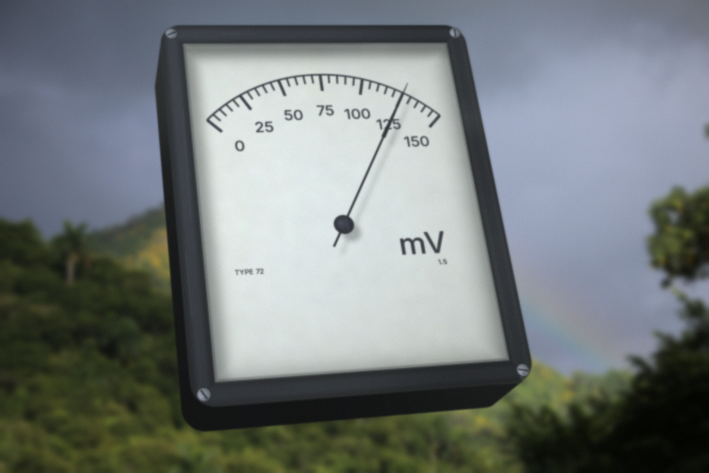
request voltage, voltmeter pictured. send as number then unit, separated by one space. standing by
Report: 125 mV
